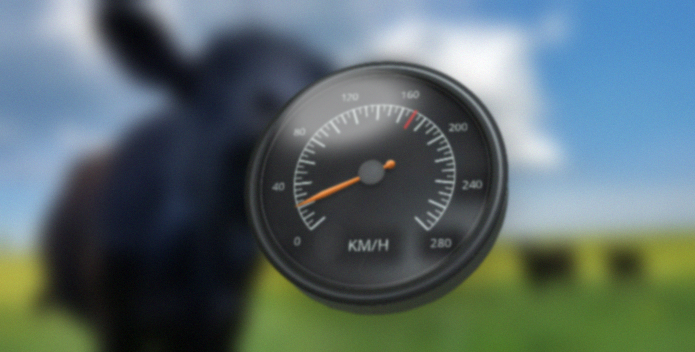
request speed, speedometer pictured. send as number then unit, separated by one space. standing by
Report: 20 km/h
